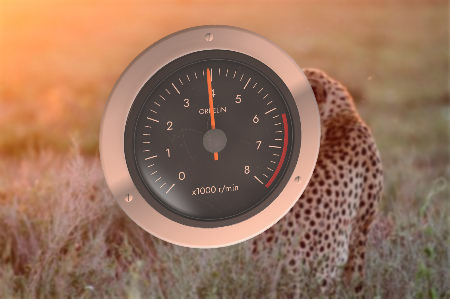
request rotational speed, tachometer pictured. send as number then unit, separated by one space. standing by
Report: 3900 rpm
